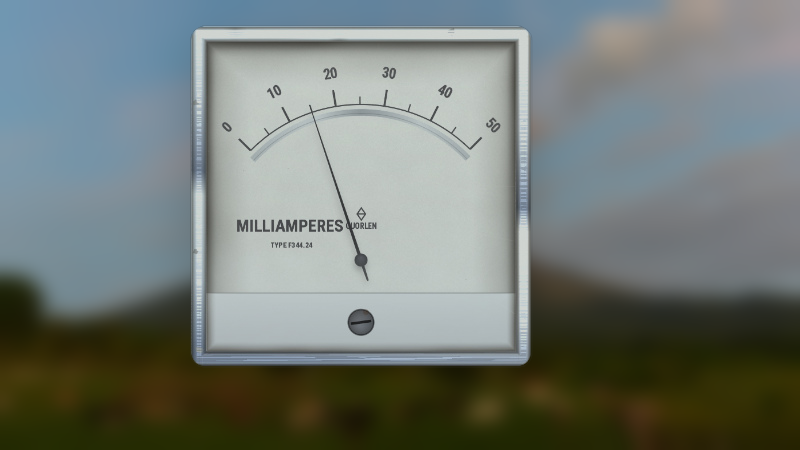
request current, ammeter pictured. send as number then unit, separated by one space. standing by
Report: 15 mA
